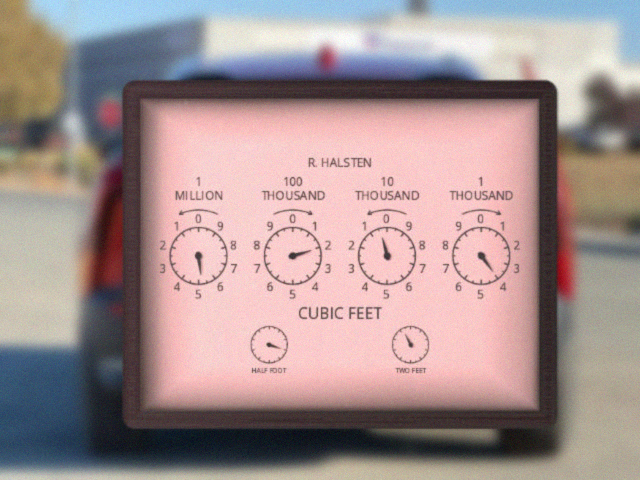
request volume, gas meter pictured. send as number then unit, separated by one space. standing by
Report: 520400 ft³
